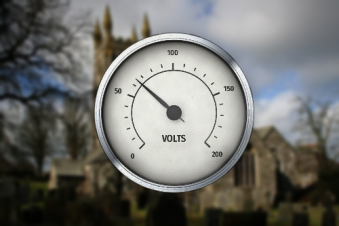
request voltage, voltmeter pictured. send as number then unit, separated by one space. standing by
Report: 65 V
